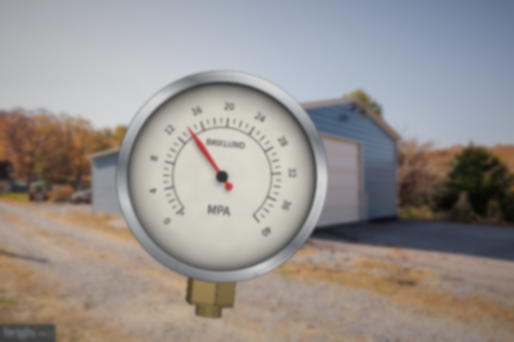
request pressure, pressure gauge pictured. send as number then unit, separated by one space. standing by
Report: 14 MPa
